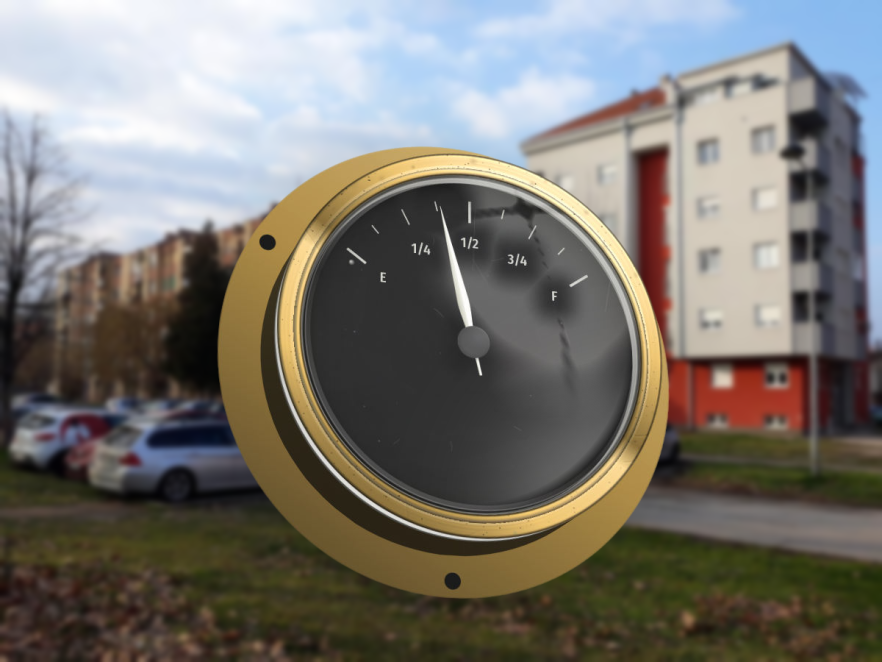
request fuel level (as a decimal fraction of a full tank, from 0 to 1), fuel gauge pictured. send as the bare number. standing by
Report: 0.375
